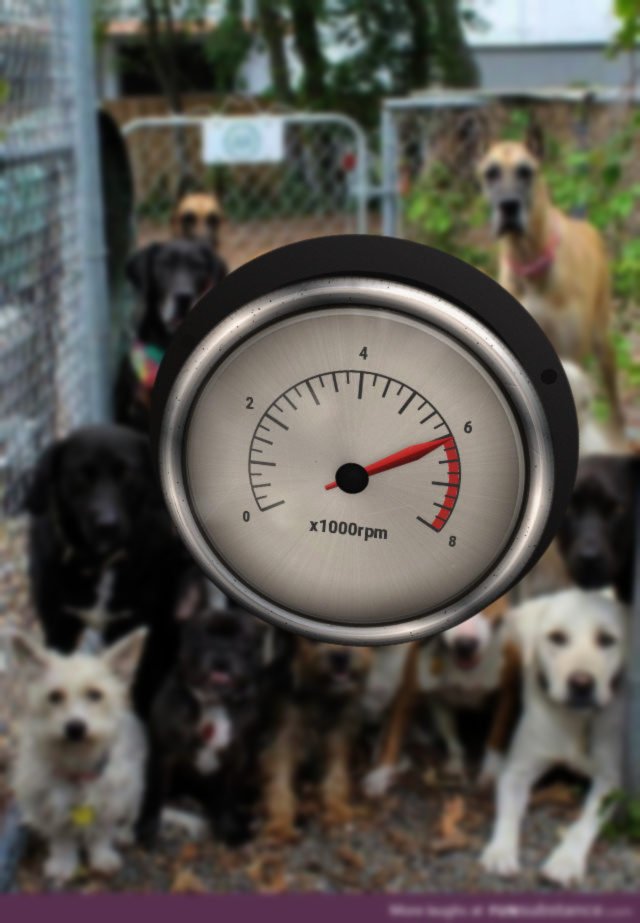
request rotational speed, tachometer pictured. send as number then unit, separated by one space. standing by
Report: 6000 rpm
